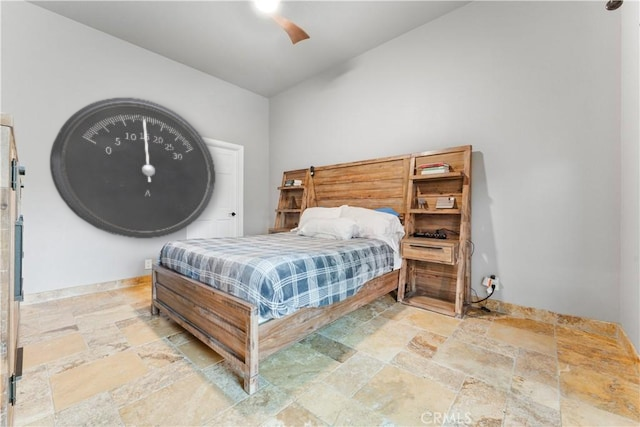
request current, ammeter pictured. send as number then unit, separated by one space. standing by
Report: 15 A
